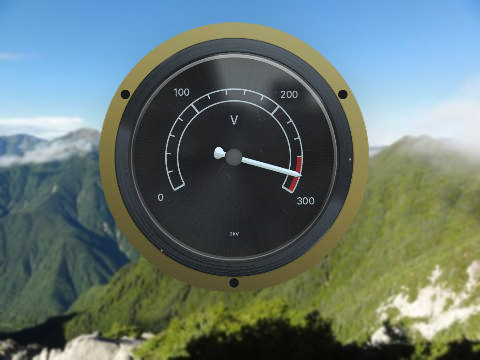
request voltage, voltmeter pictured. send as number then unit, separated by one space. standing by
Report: 280 V
